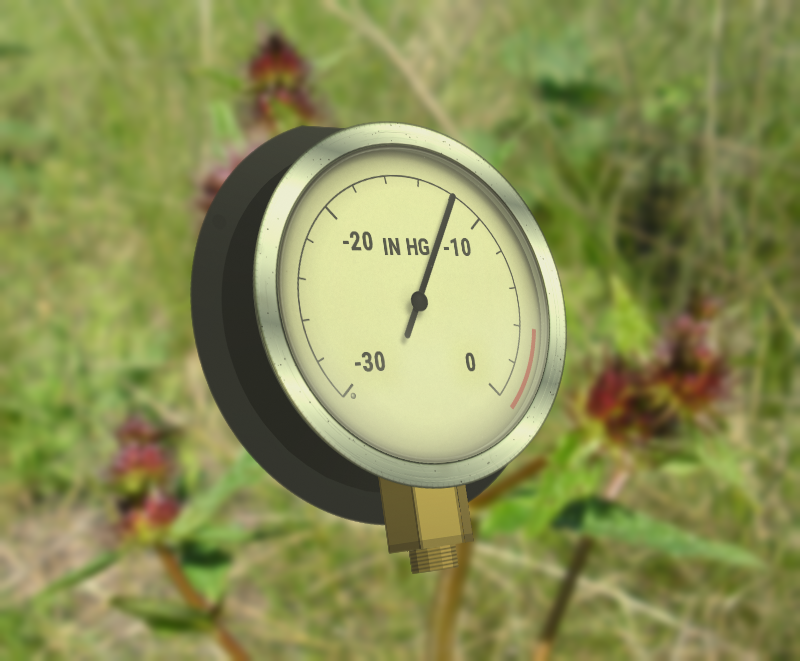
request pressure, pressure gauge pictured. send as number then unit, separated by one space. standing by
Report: -12 inHg
